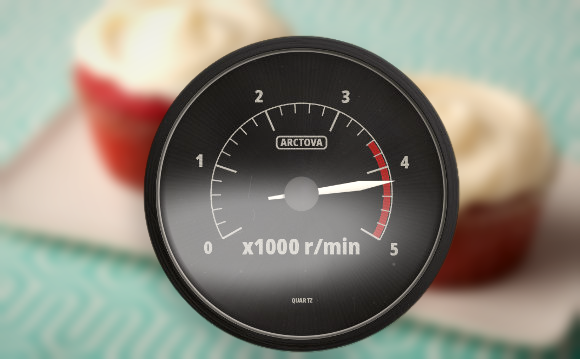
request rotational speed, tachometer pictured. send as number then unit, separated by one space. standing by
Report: 4200 rpm
